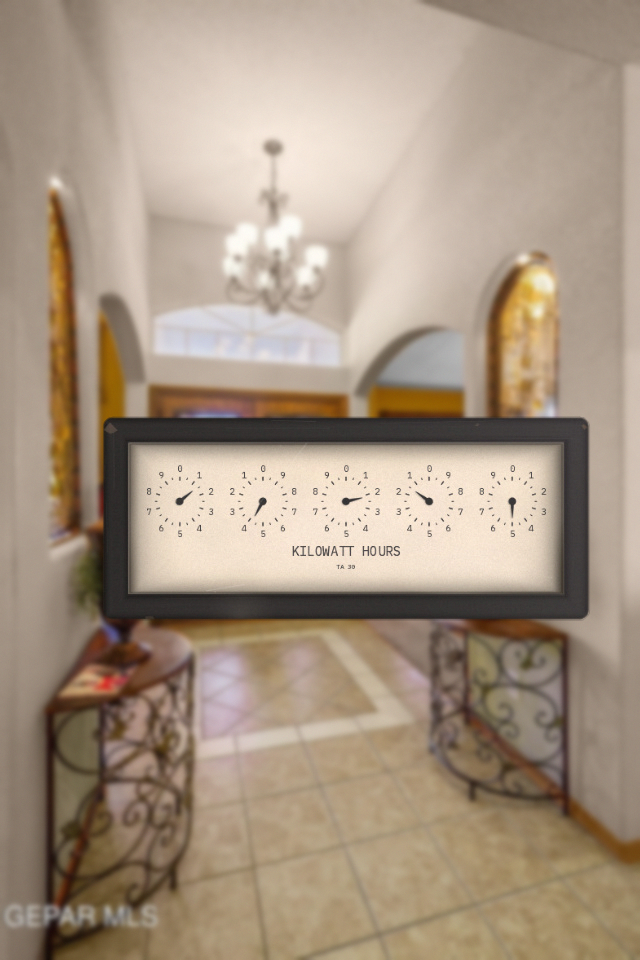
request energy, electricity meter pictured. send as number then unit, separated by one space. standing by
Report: 14215 kWh
